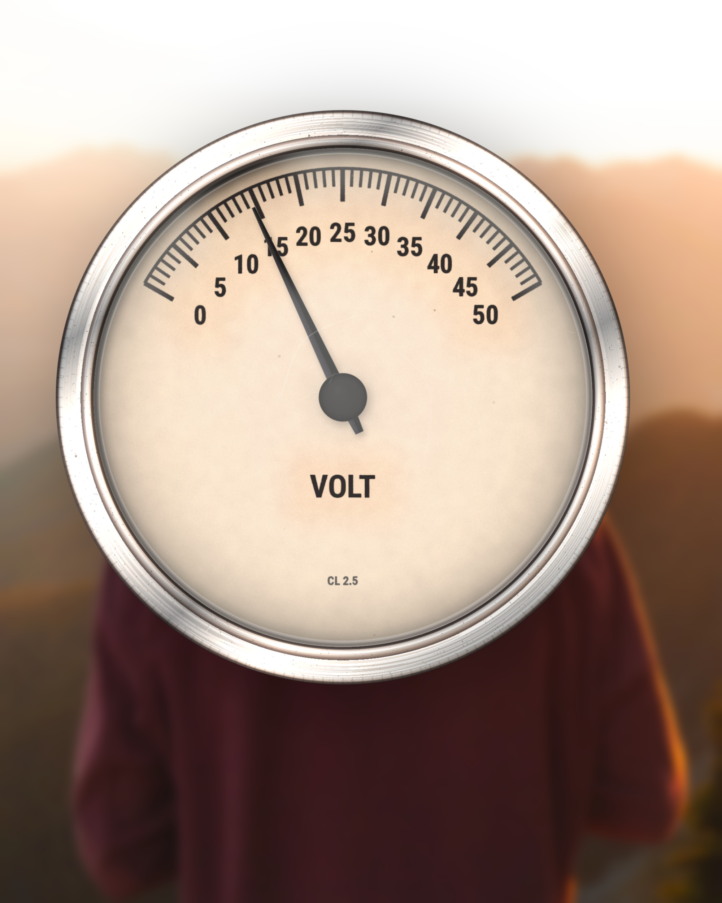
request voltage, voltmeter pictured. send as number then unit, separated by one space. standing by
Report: 14.5 V
